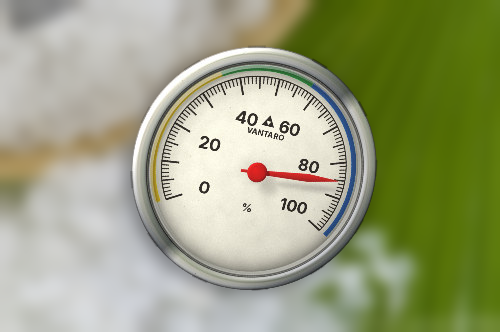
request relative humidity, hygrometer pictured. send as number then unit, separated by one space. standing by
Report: 85 %
